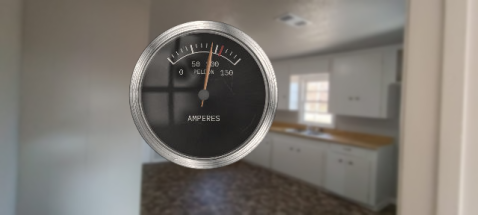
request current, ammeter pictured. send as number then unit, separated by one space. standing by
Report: 90 A
